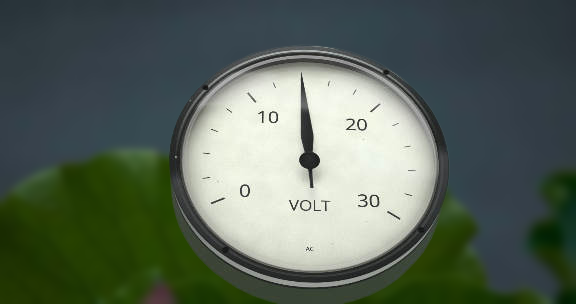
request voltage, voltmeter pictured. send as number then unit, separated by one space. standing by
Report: 14 V
